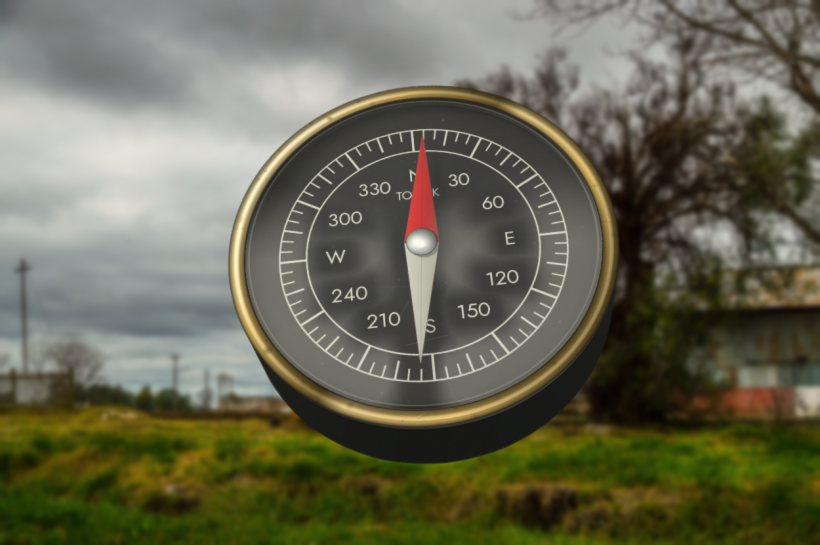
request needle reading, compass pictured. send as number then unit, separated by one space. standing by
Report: 5 °
